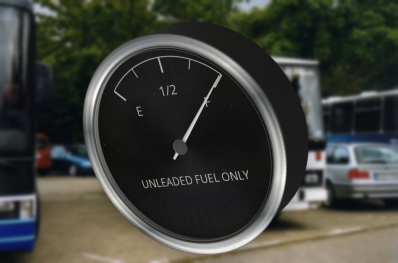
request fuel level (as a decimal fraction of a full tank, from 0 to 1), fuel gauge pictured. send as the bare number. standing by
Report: 1
